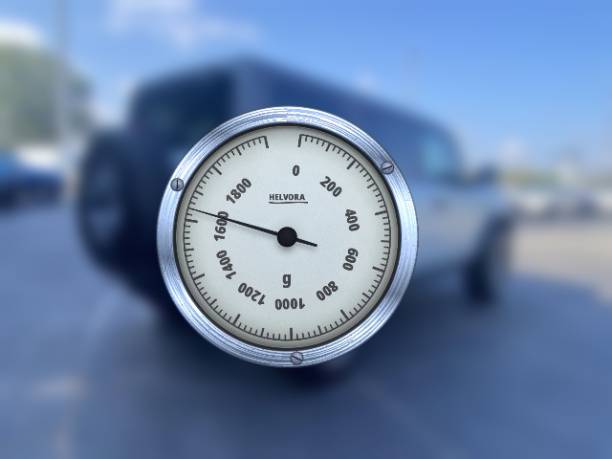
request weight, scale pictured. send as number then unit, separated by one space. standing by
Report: 1640 g
